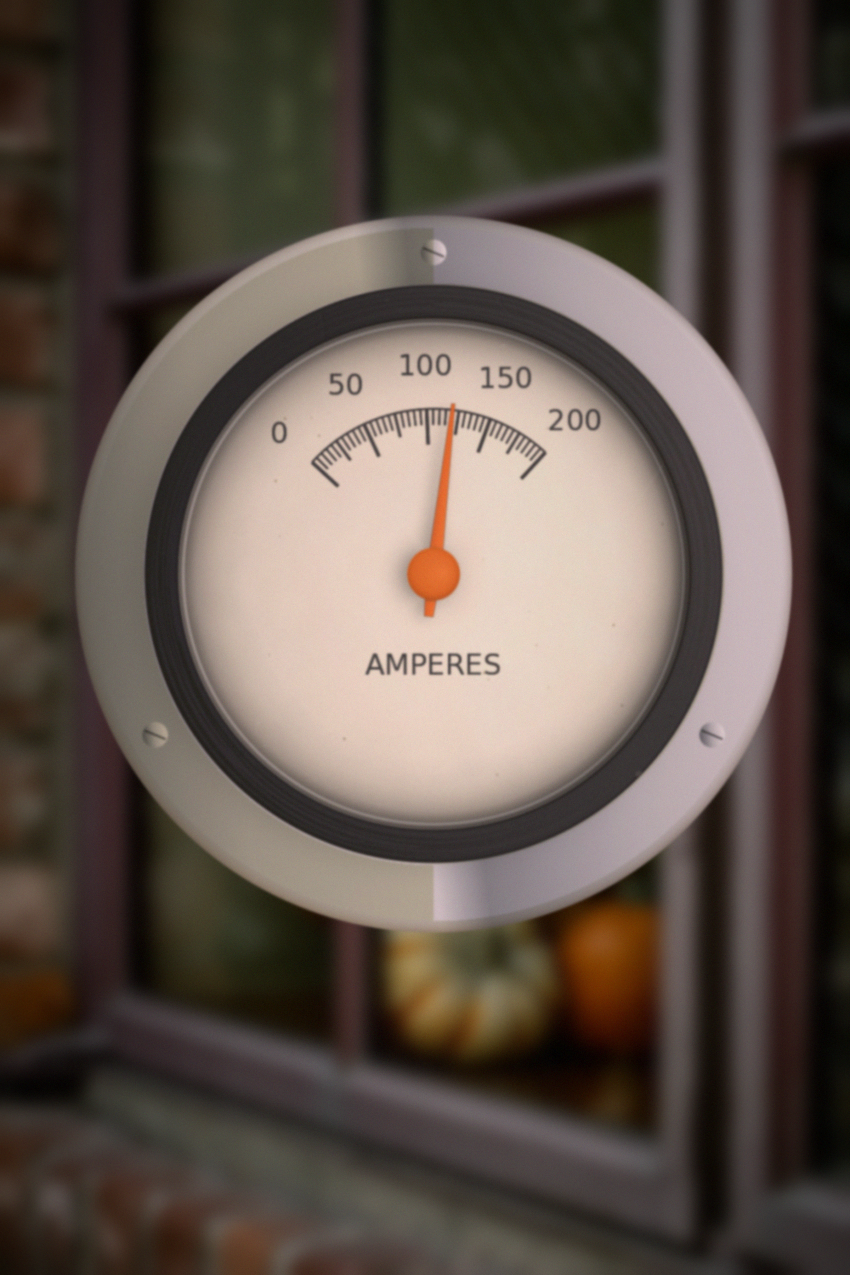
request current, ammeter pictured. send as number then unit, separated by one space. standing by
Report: 120 A
